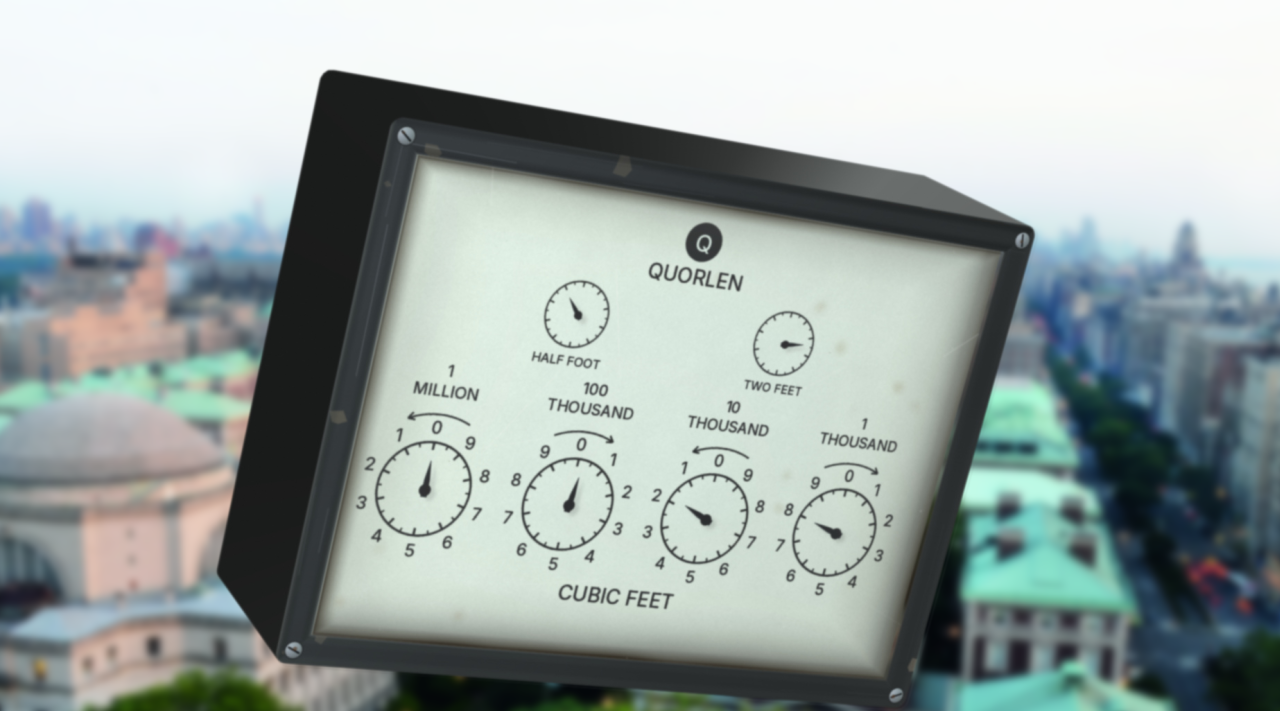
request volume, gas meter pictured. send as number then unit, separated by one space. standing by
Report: 1800 ft³
